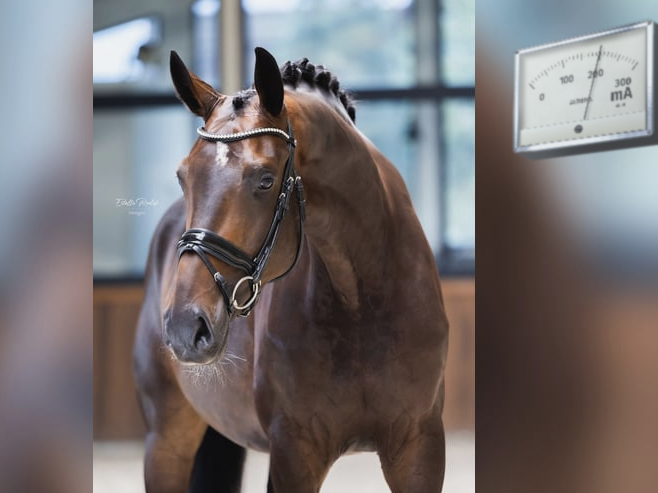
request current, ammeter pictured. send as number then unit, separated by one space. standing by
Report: 200 mA
